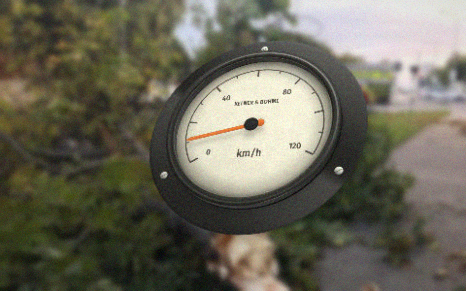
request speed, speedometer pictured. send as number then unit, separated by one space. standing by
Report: 10 km/h
